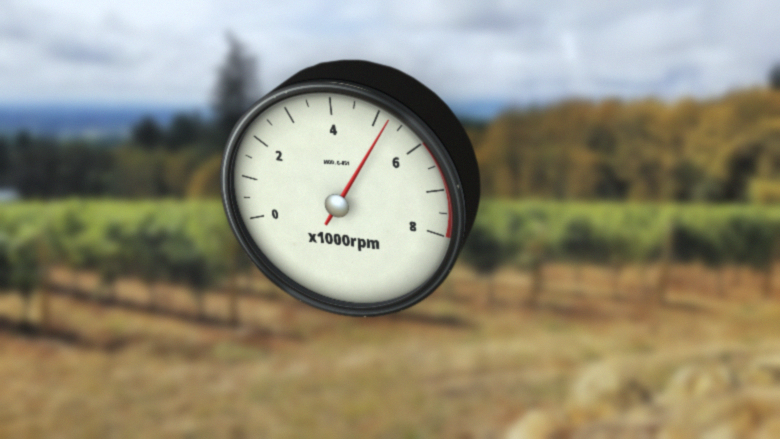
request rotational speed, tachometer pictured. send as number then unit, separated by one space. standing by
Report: 5250 rpm
